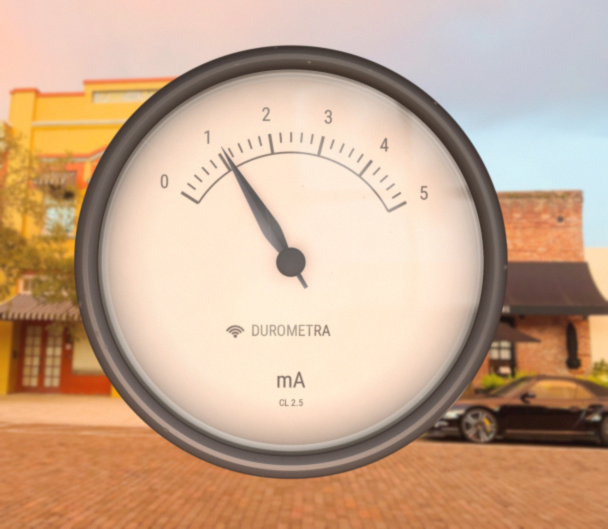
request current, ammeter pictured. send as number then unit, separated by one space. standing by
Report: 1.1 mA
